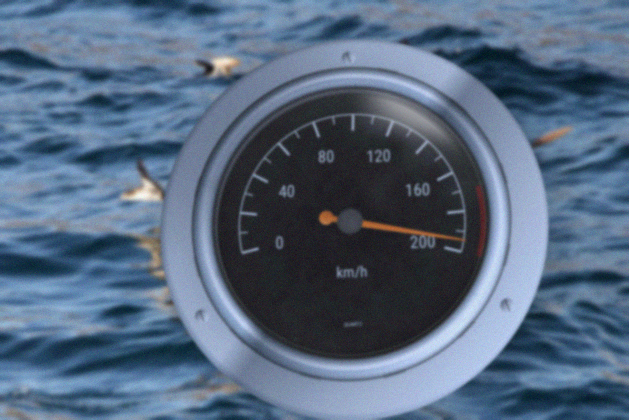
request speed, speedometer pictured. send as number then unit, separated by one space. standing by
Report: 195 km/h
